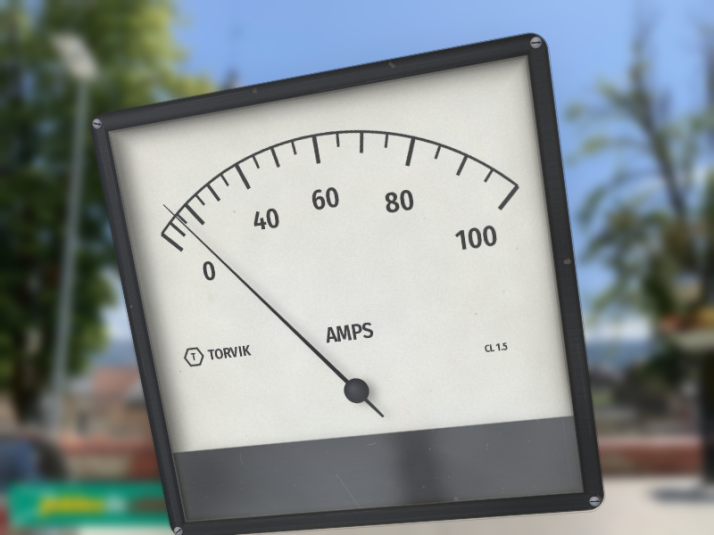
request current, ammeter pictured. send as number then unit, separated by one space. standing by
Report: 15 A
